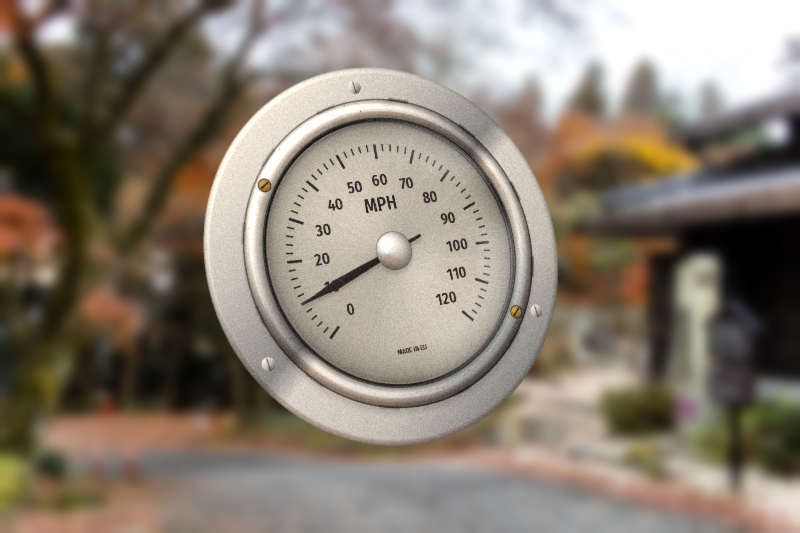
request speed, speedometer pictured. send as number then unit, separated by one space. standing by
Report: 10 mph
